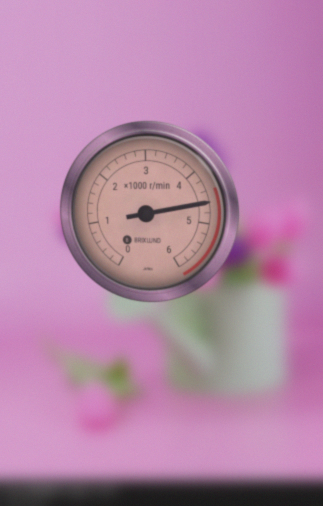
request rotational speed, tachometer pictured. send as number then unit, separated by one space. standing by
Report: 4600 rpm
